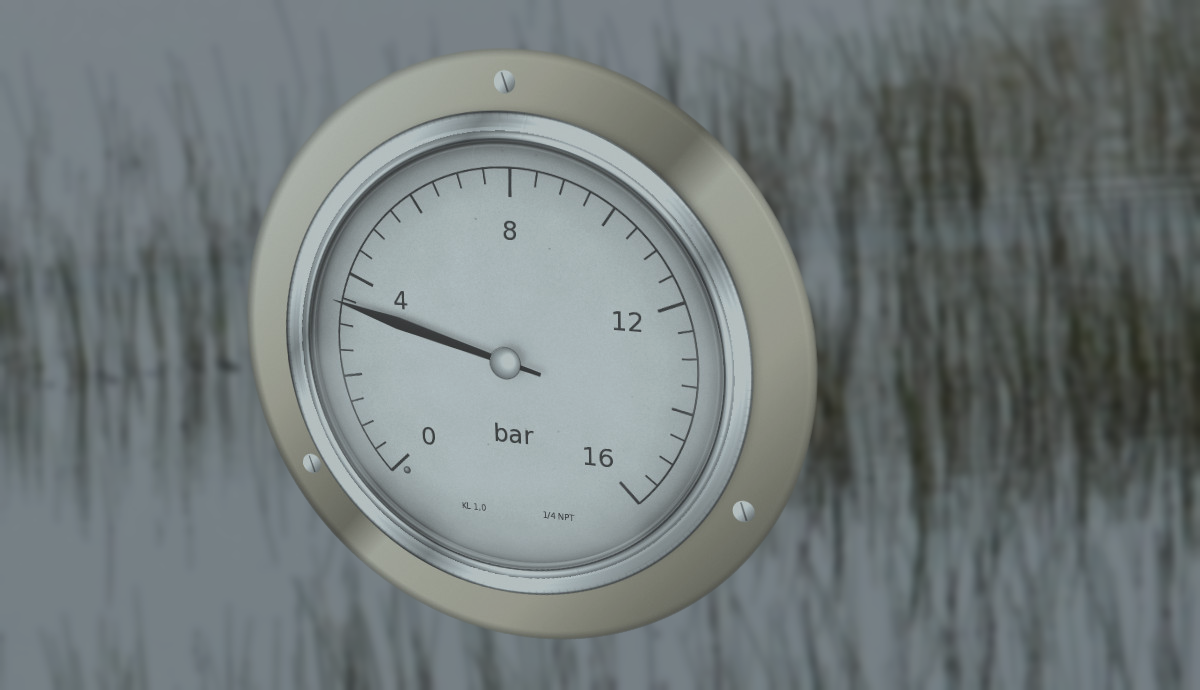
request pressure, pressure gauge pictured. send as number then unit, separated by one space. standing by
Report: 3.5 bar
